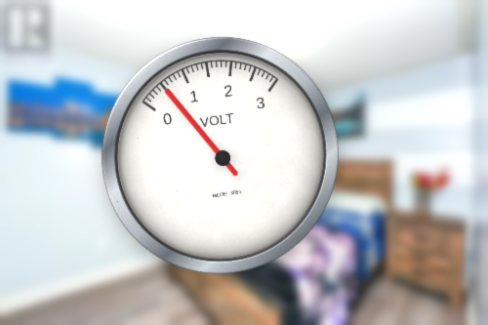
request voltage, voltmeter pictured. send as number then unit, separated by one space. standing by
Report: 0.5 V
